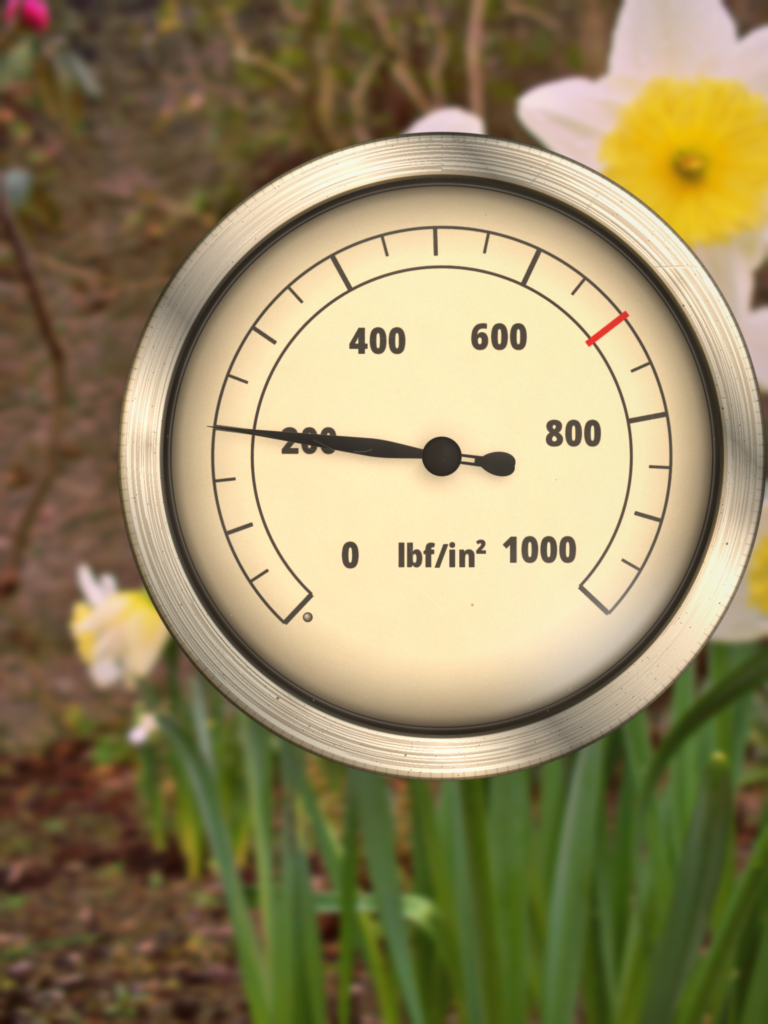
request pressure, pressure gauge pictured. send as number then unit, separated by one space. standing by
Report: 200 psi
